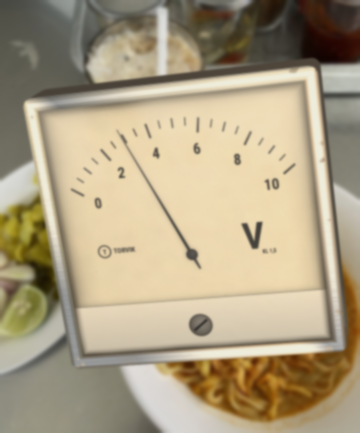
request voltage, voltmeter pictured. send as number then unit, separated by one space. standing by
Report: 3 V
